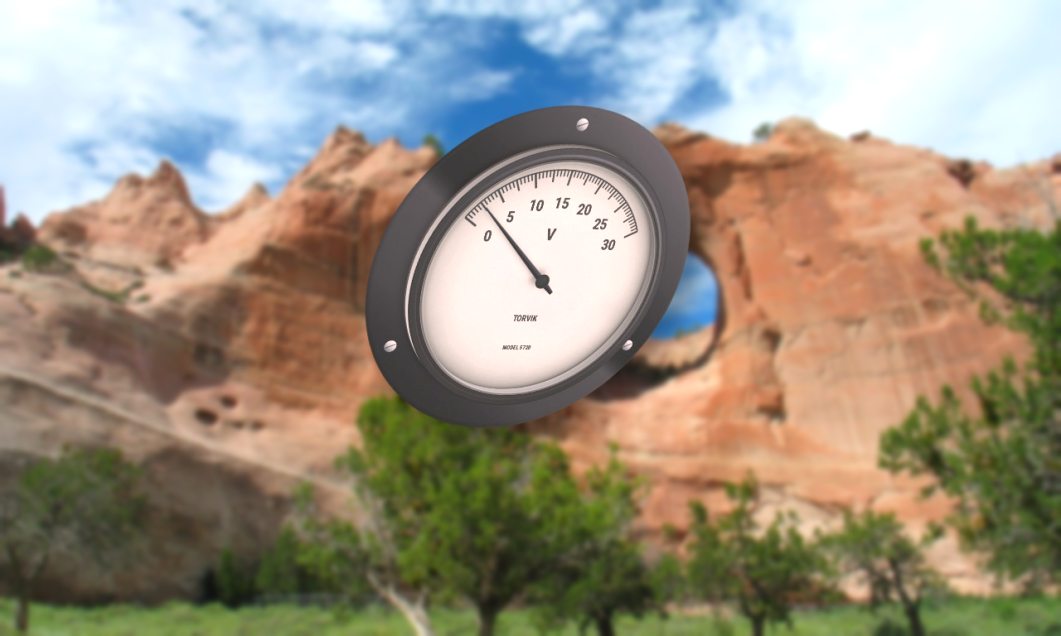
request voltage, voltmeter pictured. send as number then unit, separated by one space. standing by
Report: 2.5 V
